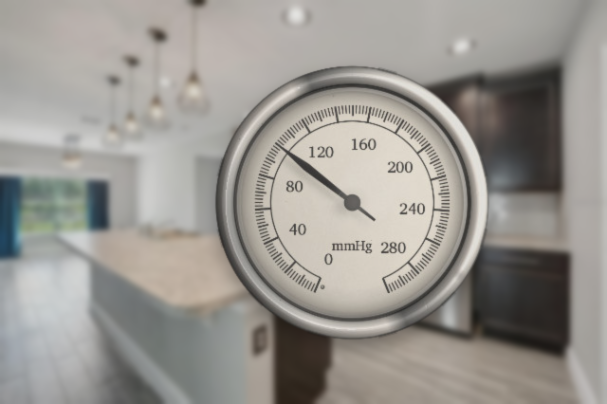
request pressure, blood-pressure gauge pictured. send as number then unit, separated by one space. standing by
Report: 100 mmHg
